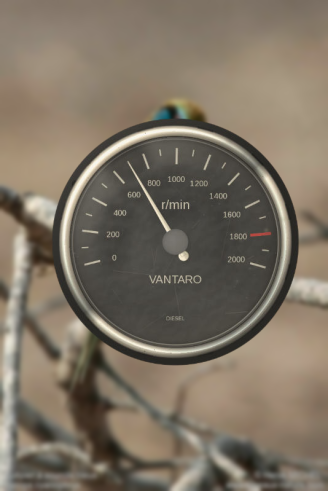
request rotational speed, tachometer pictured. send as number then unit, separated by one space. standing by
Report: 700 rpm
